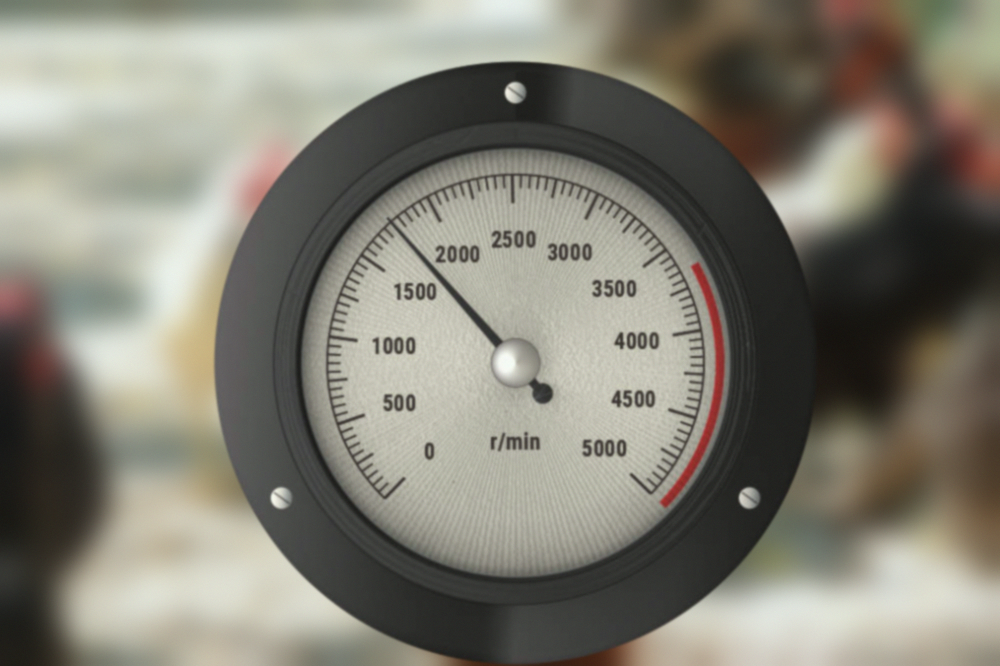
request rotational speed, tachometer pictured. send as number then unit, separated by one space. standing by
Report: 1750 rpm
